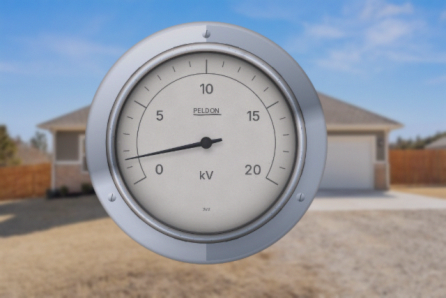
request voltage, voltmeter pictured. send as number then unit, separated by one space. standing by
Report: 1.5 kV
